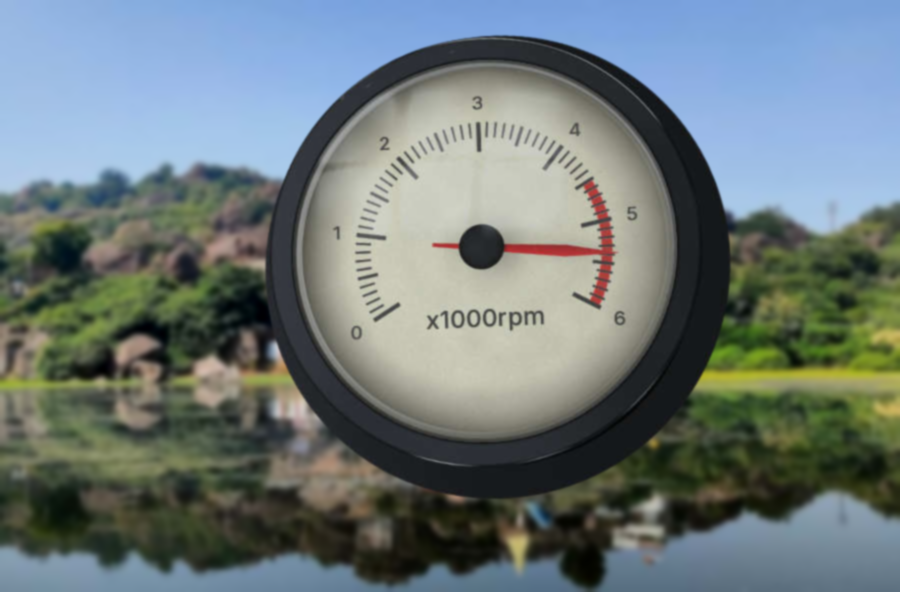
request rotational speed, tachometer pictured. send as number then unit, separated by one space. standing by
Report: 5400 rpm
